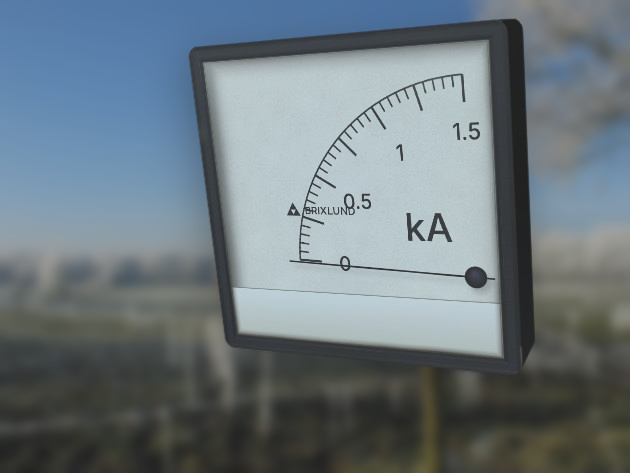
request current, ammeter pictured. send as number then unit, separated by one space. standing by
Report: 0 kA
